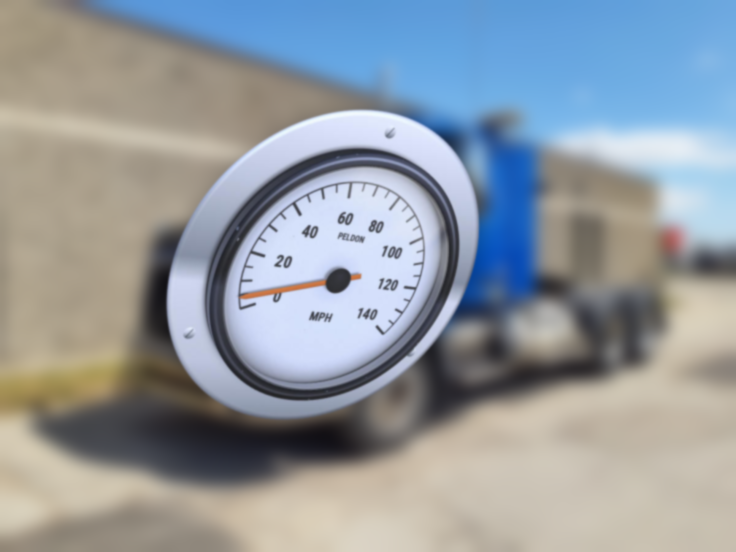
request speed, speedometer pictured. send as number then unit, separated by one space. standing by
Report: 5 mph
